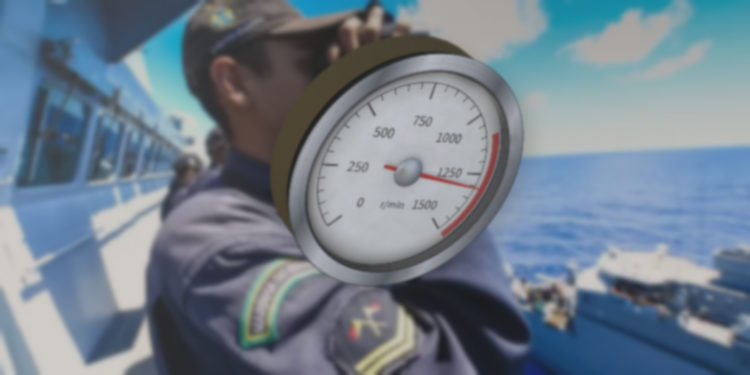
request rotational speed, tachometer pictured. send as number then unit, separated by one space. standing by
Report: 1300 rpm
